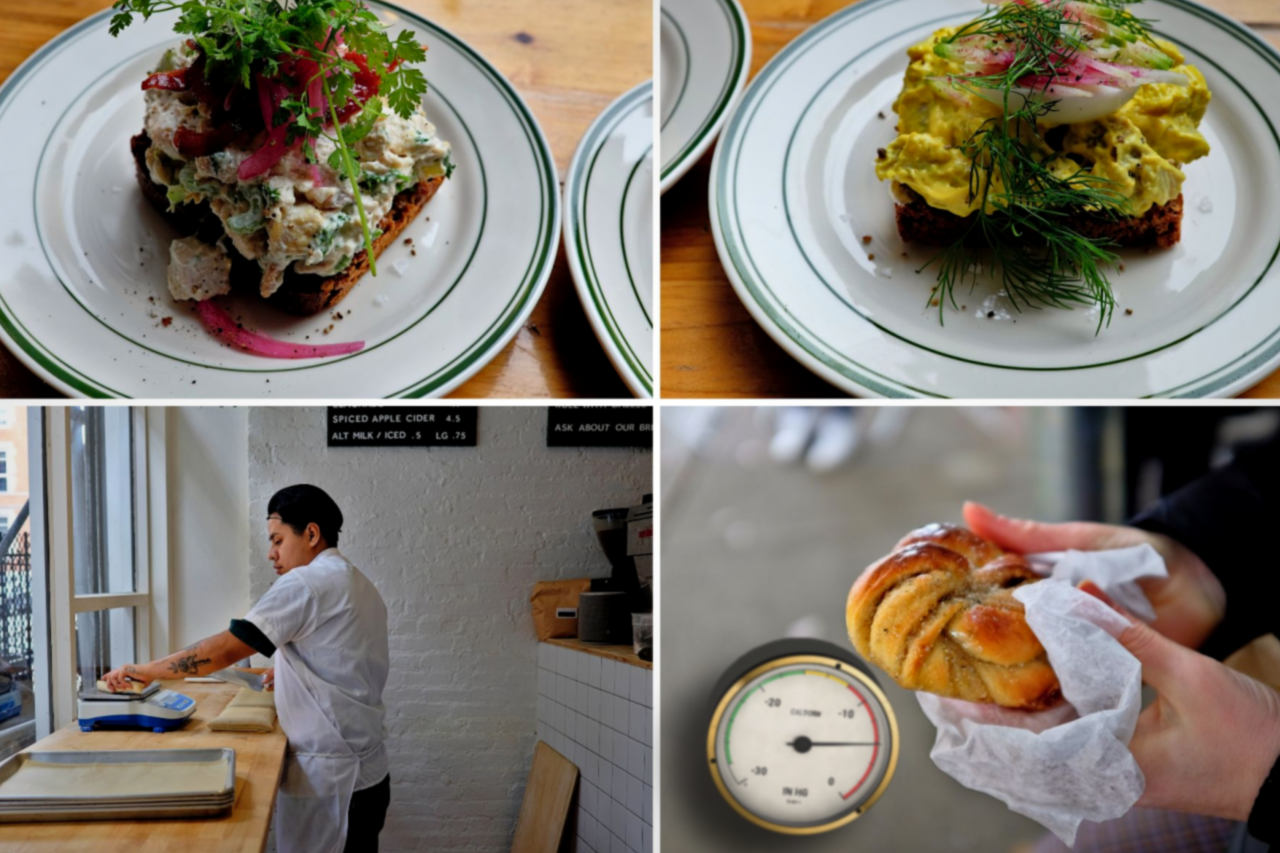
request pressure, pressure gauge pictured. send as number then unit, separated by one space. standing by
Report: -6 inHg
